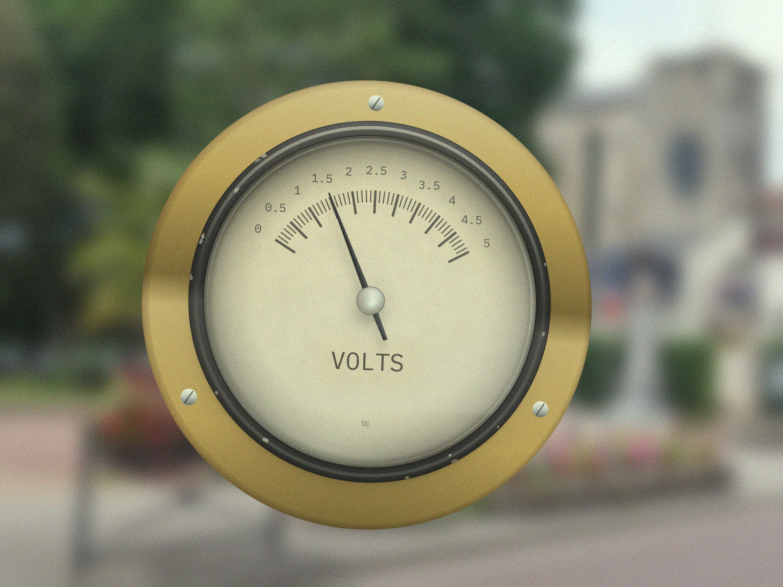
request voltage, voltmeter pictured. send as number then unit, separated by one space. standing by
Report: 1.5 V
